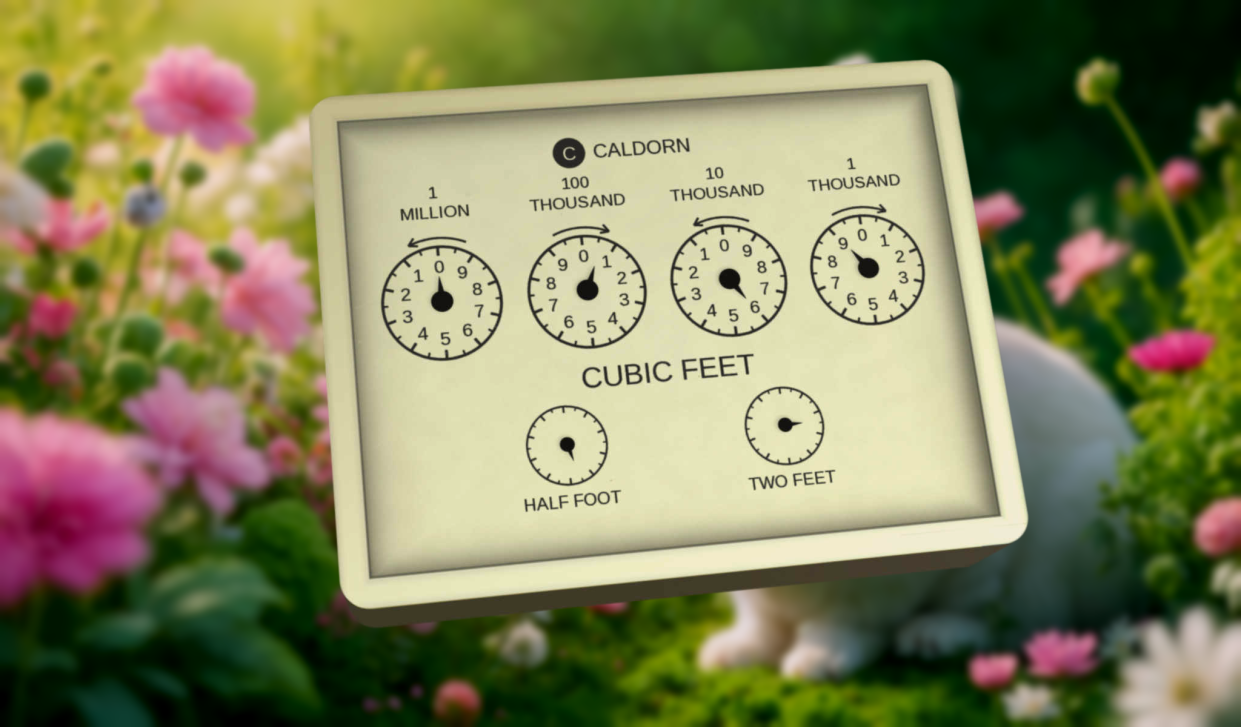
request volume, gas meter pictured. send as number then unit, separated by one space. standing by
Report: 5900 ft³
